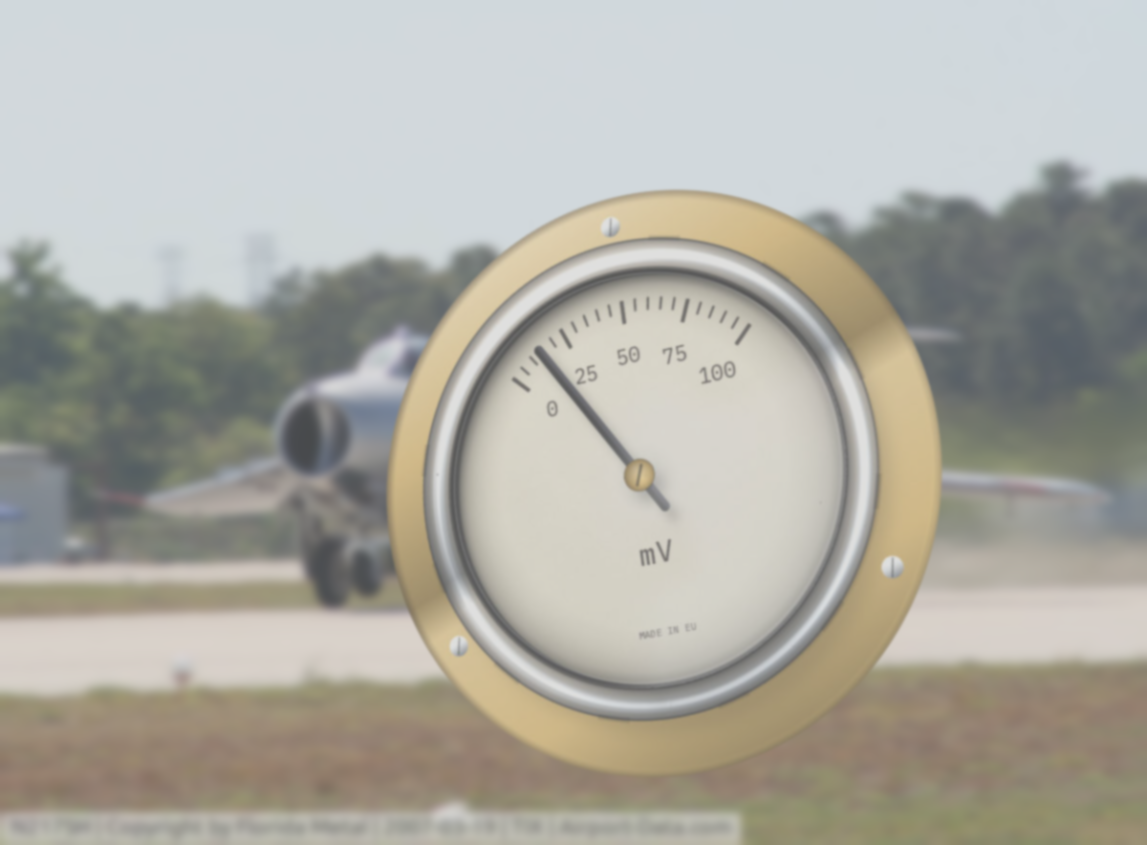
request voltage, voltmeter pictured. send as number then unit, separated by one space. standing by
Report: 15 mV
